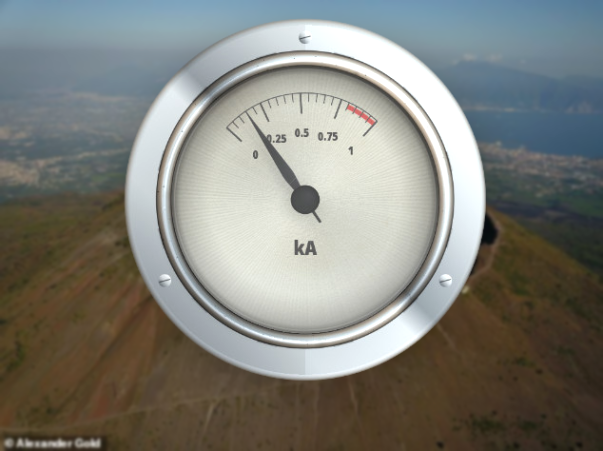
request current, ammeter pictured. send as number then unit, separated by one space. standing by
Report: 0.15 kA
